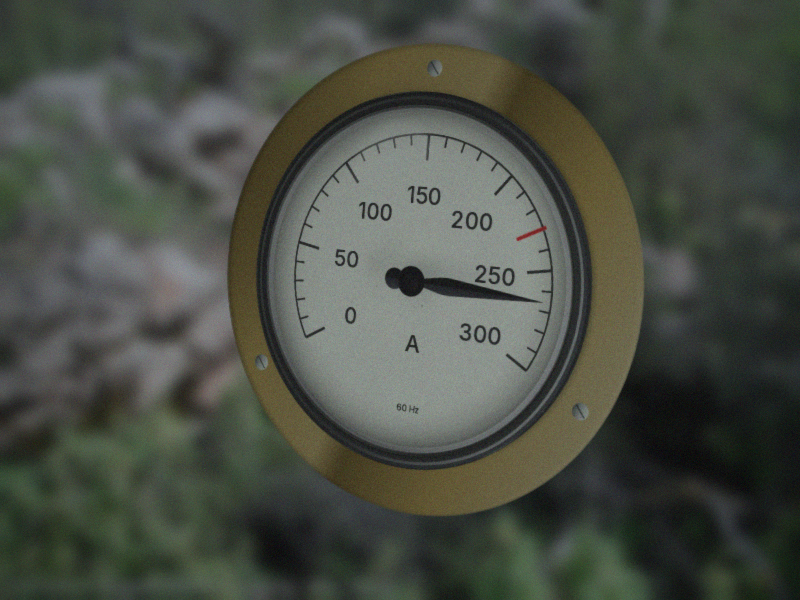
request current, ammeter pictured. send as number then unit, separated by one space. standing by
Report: 265 A
